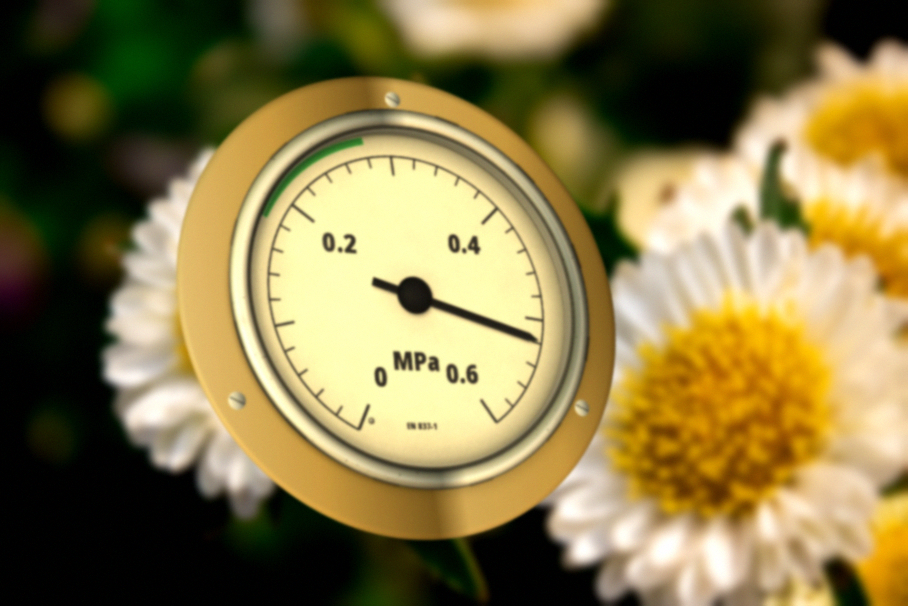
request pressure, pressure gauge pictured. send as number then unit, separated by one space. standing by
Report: 0.52 MPa
